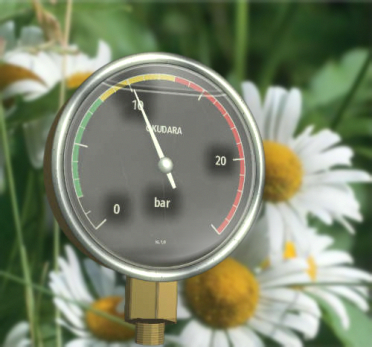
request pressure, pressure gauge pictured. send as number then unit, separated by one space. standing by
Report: 10 bar
